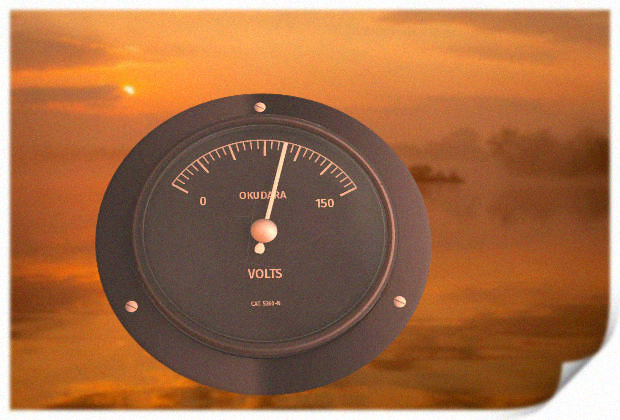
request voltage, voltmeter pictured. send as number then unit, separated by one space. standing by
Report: 90 V
